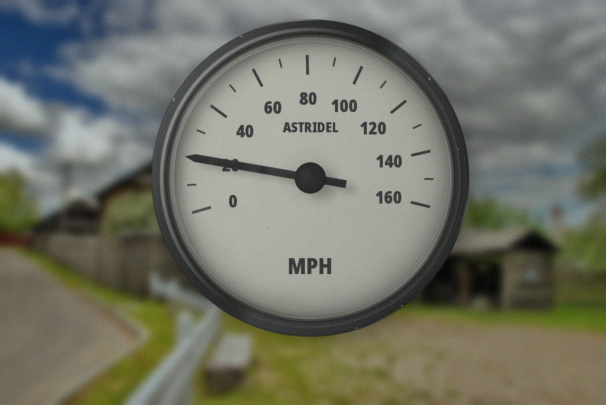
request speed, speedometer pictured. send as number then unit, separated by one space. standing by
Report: 20 mph
